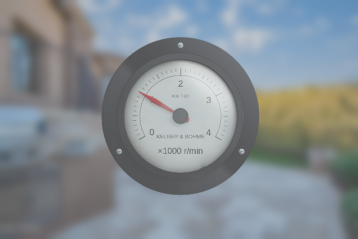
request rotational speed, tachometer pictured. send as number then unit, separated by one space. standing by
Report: 1000 rpm
